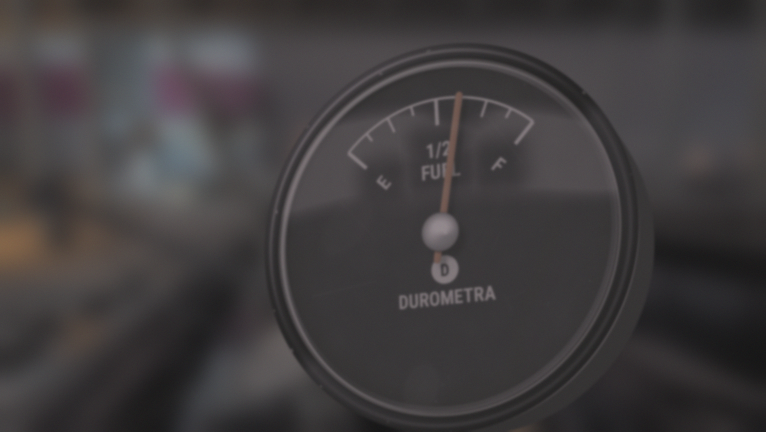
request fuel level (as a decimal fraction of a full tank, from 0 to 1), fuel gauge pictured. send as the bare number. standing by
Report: 0.625
